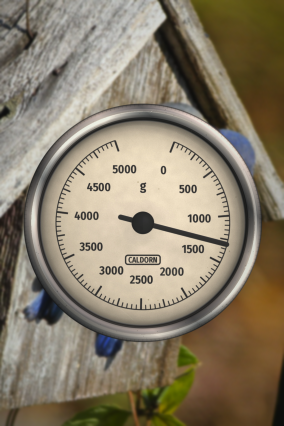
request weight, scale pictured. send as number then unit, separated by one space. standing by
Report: 1300 g
